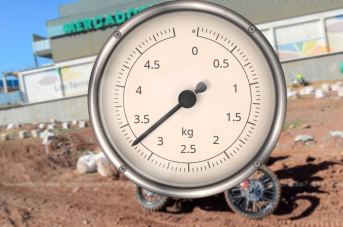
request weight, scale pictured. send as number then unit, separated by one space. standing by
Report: 3.25 kg
